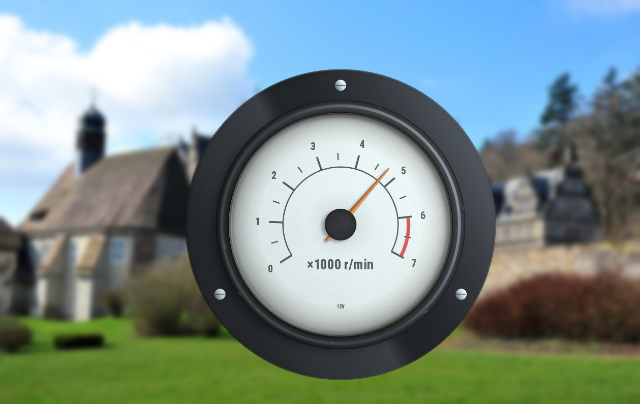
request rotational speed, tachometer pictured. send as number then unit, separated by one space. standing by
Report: 4750 rpm
